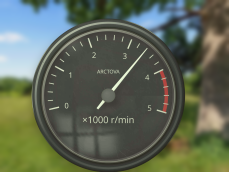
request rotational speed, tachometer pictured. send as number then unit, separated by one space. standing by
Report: 3400 rpm
